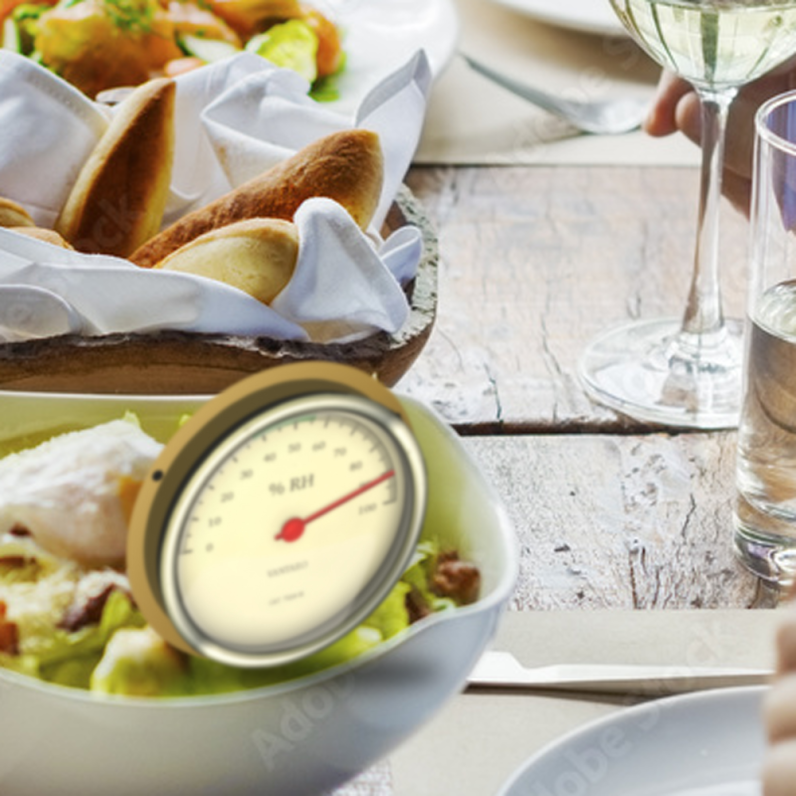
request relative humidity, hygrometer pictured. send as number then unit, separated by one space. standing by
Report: 90 %
